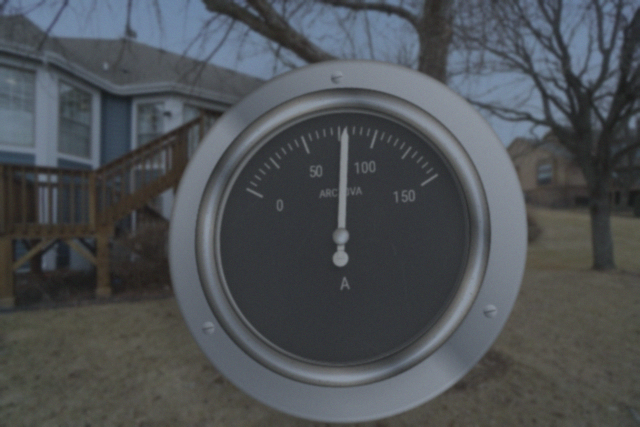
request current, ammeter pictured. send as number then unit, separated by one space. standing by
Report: 80 A
